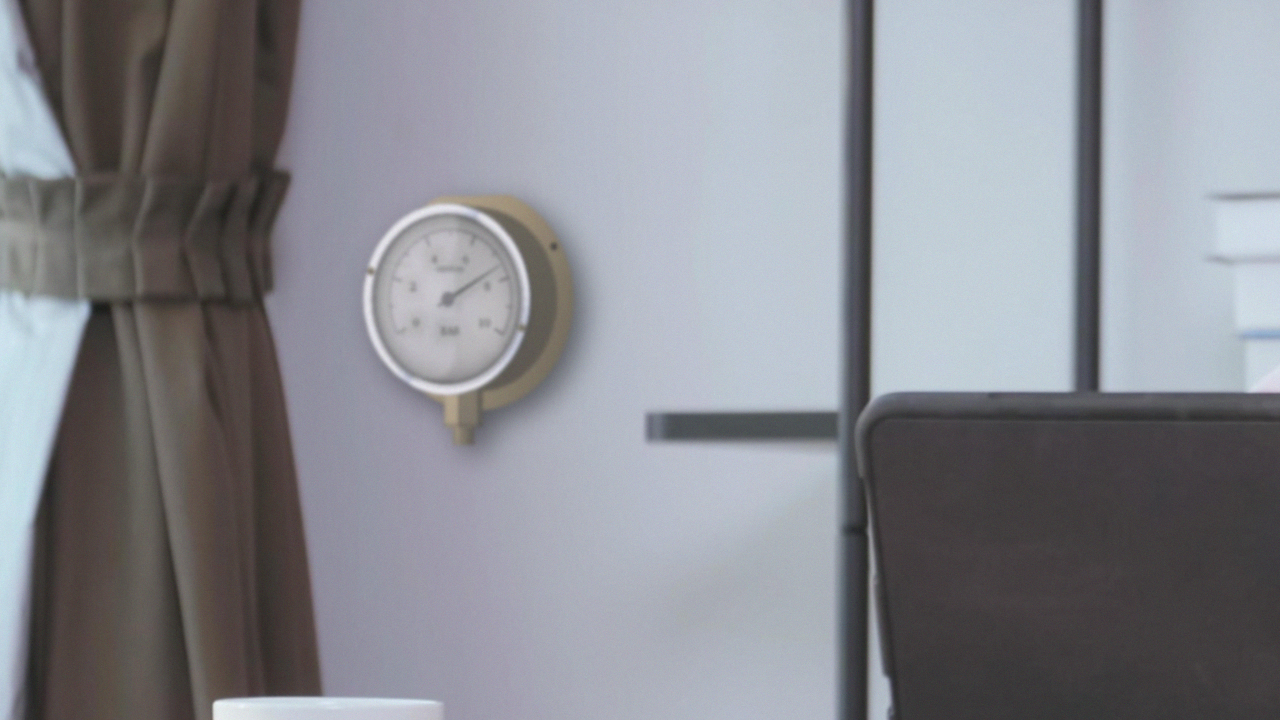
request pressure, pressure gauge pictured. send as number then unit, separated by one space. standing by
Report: 7.5 bar
